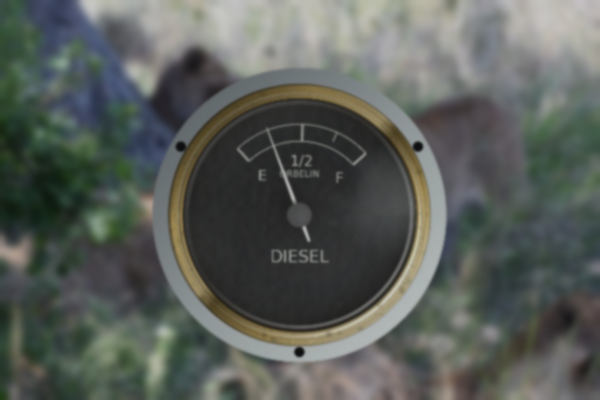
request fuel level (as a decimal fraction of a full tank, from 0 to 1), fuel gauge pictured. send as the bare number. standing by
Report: 0.25
